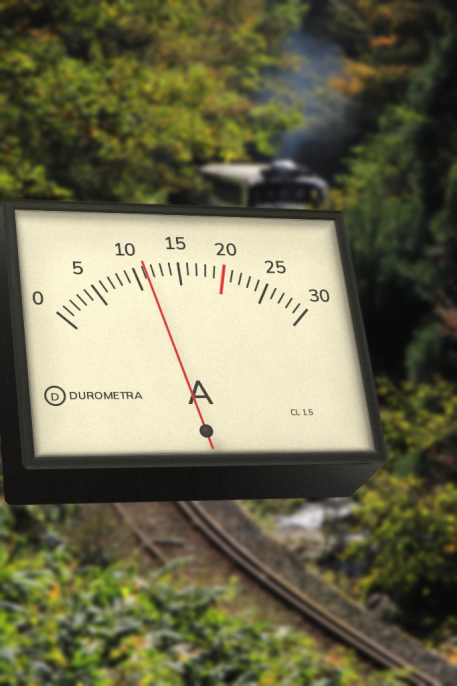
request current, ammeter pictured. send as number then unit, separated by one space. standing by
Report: 11 A
